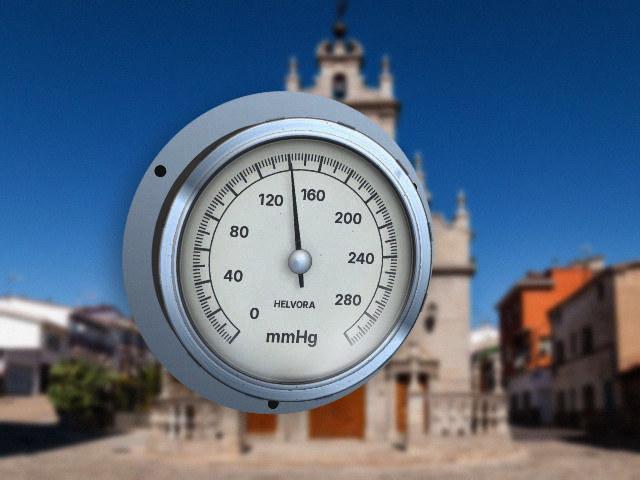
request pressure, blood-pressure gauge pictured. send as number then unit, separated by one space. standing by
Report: 140 mmHg
